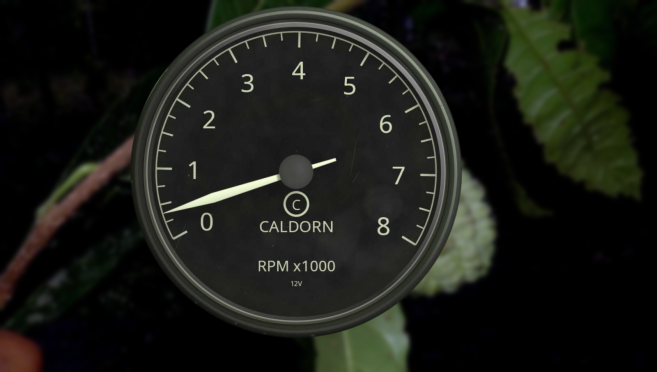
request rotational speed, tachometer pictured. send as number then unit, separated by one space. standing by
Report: 375 rpm
